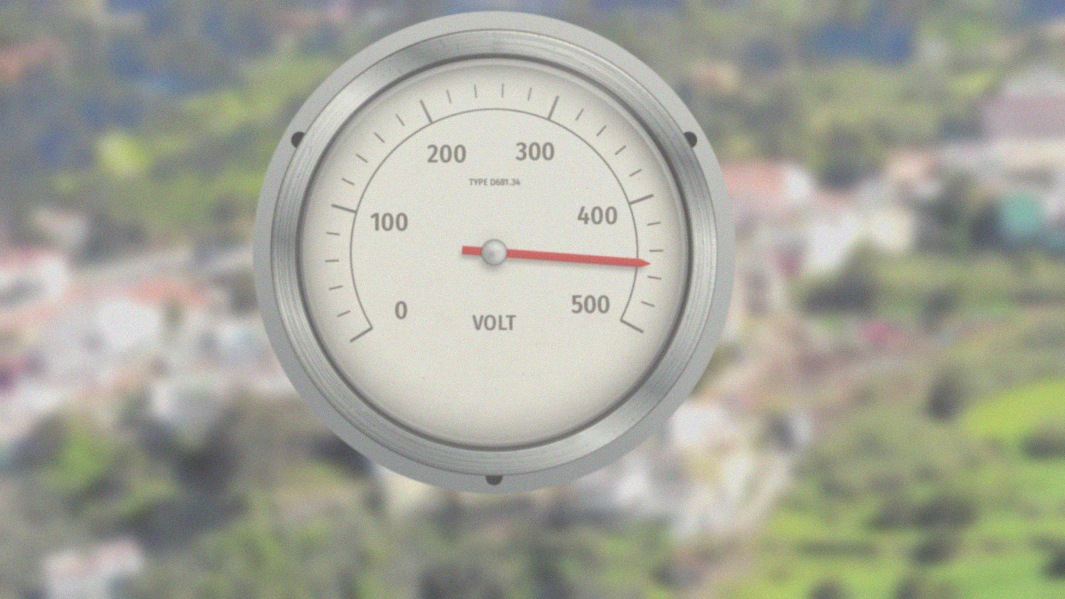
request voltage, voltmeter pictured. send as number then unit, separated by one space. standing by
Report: 450 V
